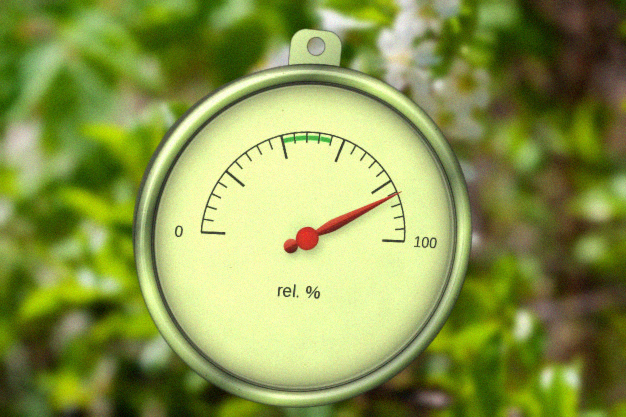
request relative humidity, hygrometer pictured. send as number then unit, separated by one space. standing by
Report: 84 %
